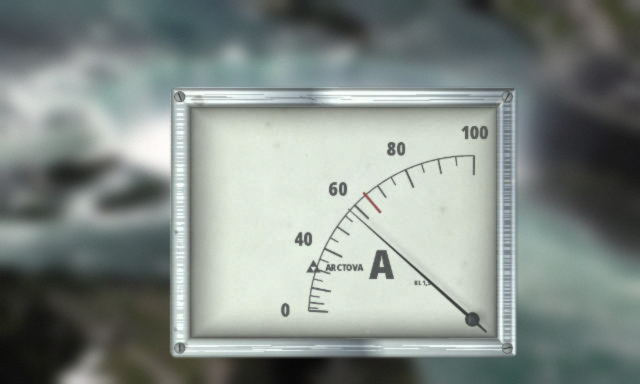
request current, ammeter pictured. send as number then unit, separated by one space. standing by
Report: 57.5 A
